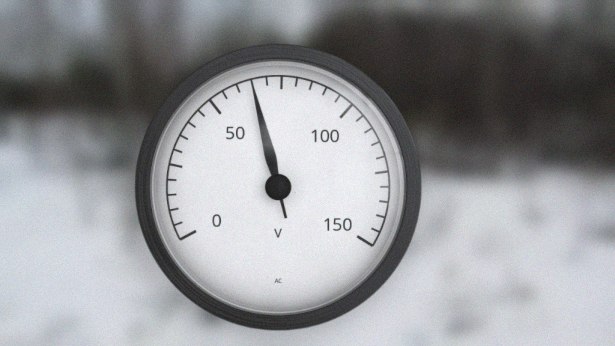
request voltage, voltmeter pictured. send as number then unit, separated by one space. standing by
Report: 65 V
